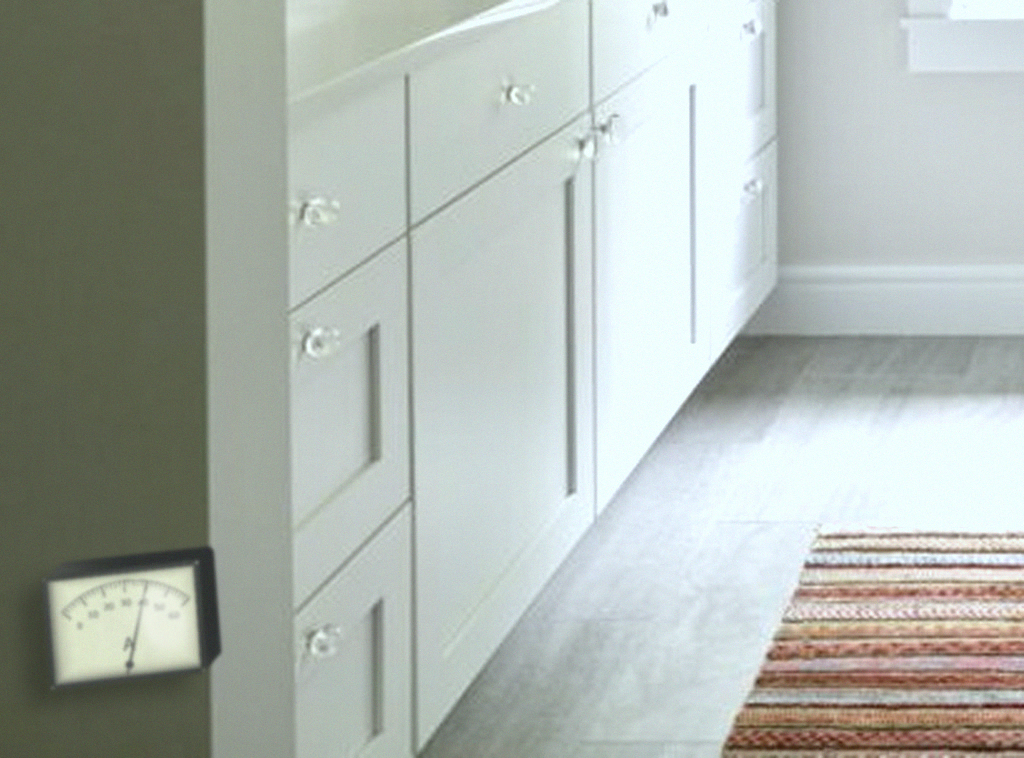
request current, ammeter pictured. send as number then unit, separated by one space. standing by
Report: 40 A
